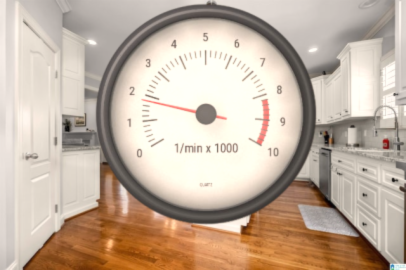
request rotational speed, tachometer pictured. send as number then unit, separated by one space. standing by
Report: 1800 rpm
